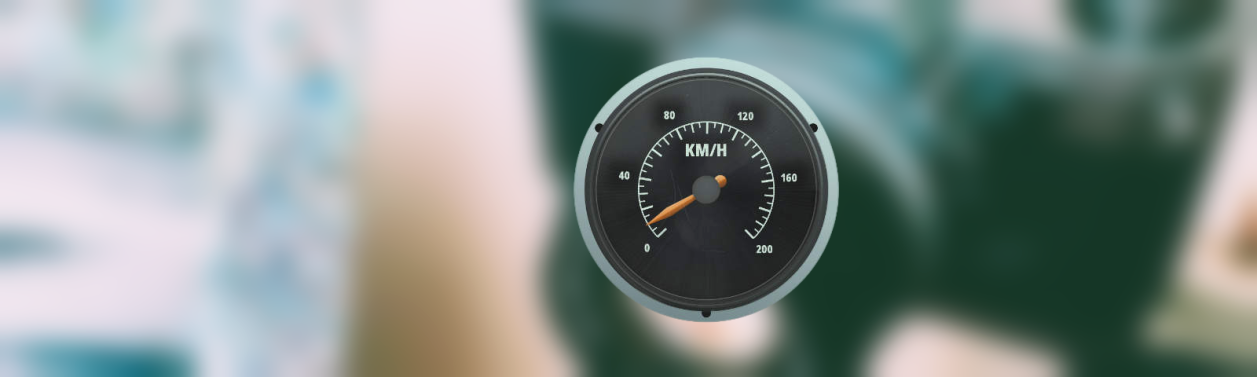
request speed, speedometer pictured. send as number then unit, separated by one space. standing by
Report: 10 km/h
